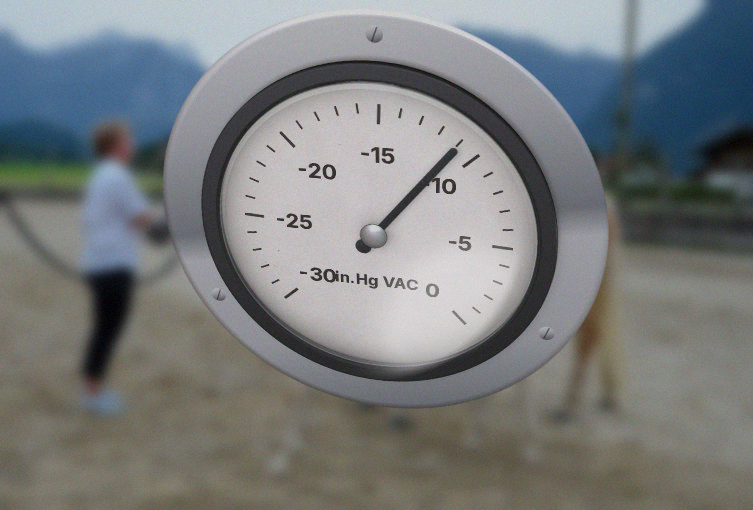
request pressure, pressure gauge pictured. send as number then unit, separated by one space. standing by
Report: -11 inHg
